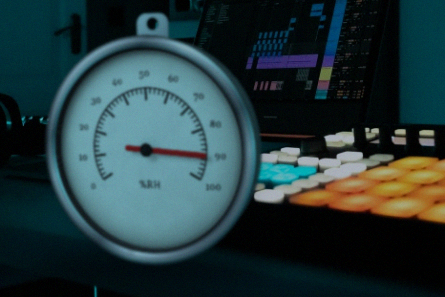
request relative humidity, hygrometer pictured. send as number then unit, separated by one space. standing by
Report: 90 %
